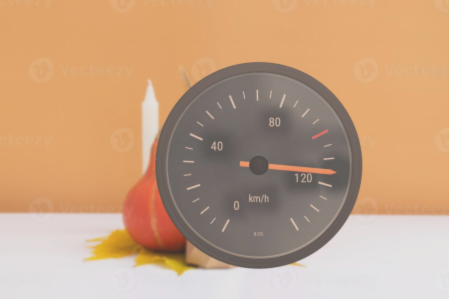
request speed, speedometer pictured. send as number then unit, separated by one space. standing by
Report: 115 km/h
